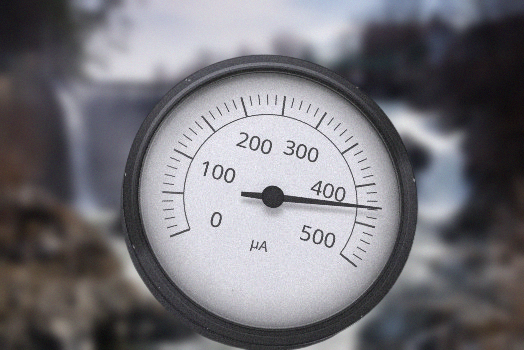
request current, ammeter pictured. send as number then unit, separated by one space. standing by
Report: 430 µA
